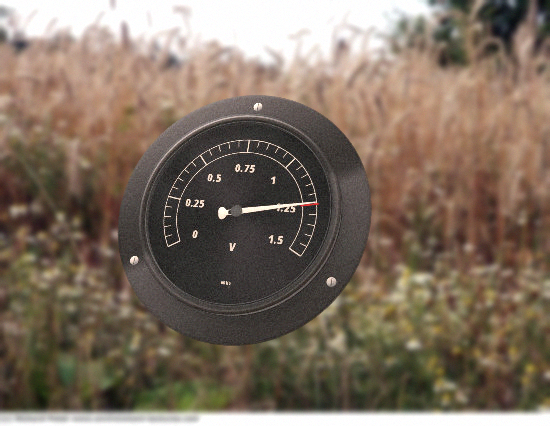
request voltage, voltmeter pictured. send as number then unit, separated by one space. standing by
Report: 1.25 V
